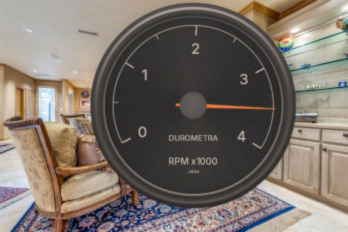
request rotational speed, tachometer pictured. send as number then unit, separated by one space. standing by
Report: 3500 rpm
